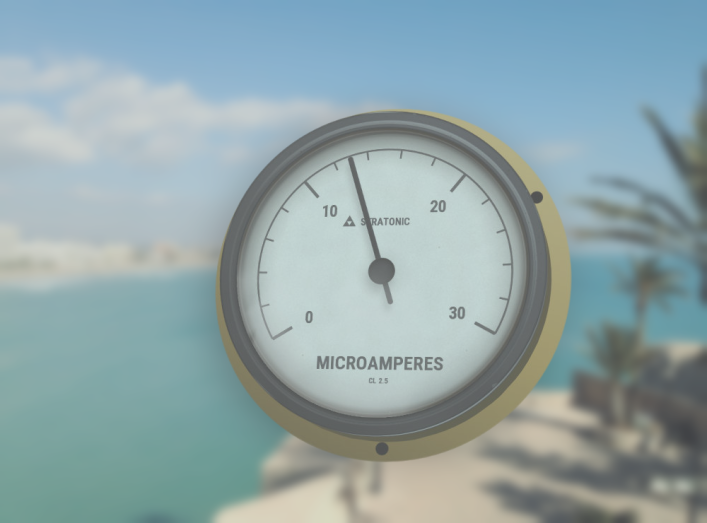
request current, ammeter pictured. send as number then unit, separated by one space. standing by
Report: 13 µA
